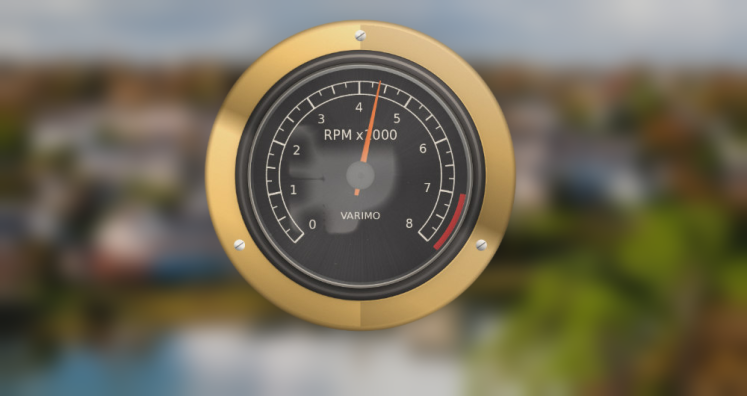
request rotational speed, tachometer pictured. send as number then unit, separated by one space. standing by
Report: 4375 rpm
